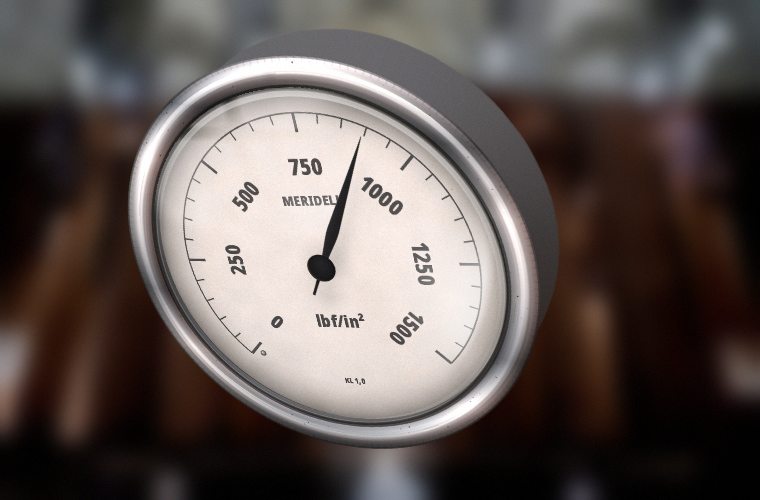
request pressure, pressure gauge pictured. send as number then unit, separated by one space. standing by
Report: 900 psi
